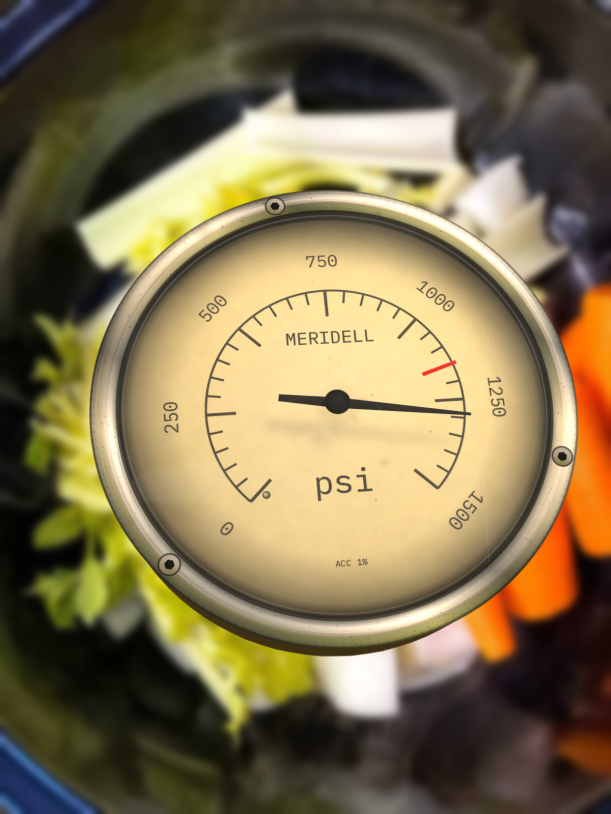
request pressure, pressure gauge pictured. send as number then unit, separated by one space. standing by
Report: 1300 psi
